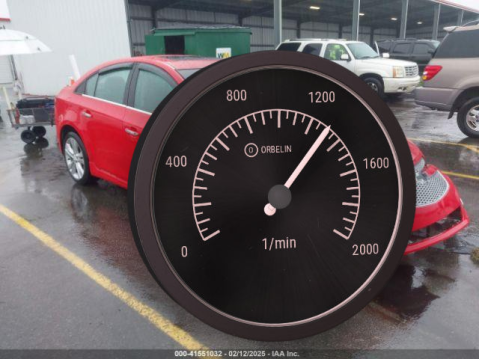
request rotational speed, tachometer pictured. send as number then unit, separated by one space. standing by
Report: 1300 rpm
